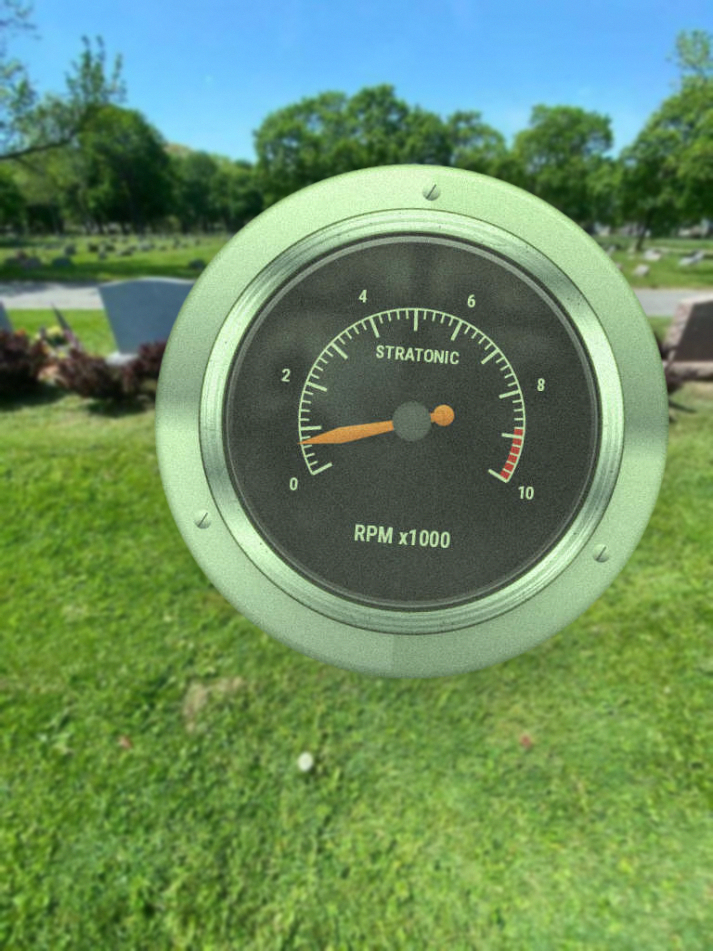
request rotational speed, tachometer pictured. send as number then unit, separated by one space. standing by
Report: 700 rpm
